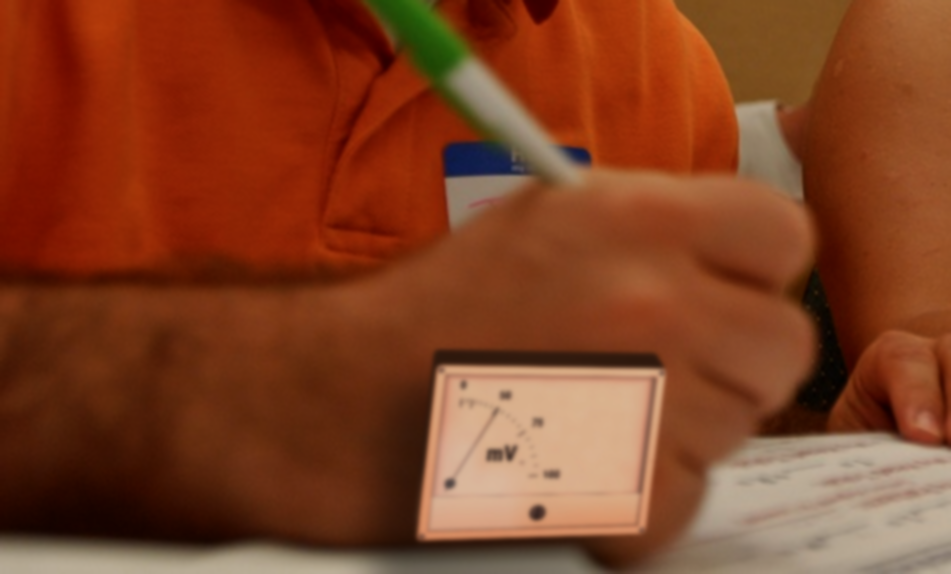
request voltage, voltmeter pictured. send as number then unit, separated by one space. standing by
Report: 50 mV
